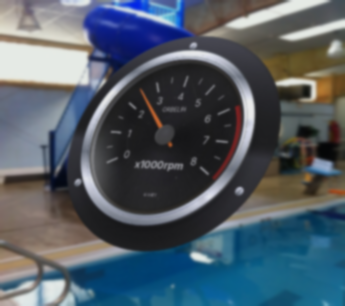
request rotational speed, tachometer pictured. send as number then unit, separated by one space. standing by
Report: 2500 rpm
